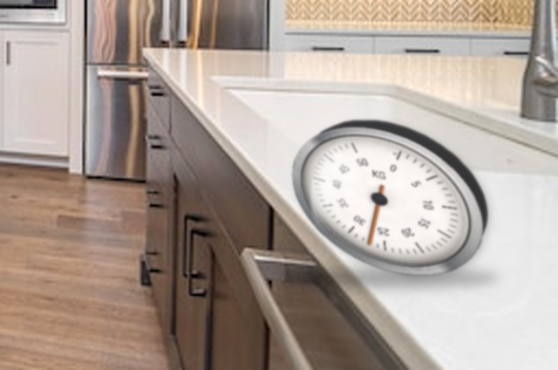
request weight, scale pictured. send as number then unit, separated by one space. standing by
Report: 27 kg
